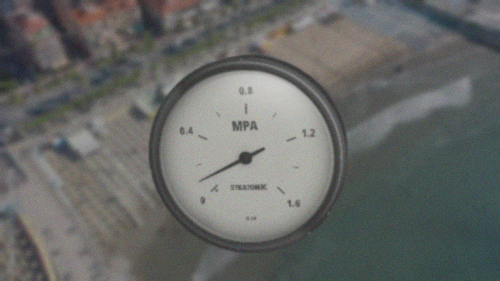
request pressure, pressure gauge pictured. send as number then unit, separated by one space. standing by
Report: 0.1 MPa
